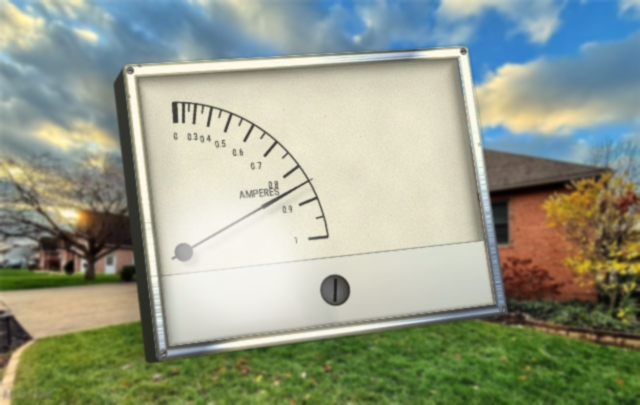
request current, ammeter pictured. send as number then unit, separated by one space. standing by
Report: 0.85 A
